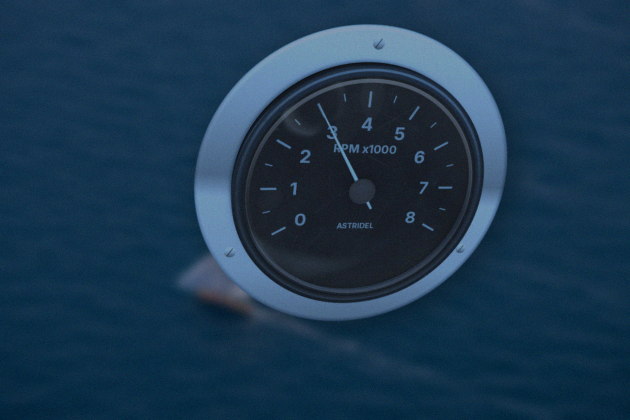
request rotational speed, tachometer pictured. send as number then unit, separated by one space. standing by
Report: 3000 rpm
